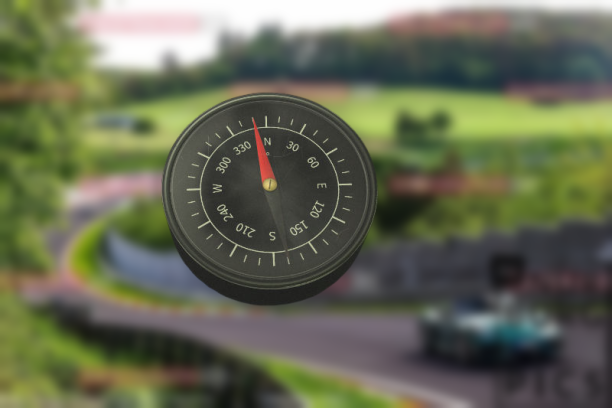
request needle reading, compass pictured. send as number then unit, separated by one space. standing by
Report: 350 °
